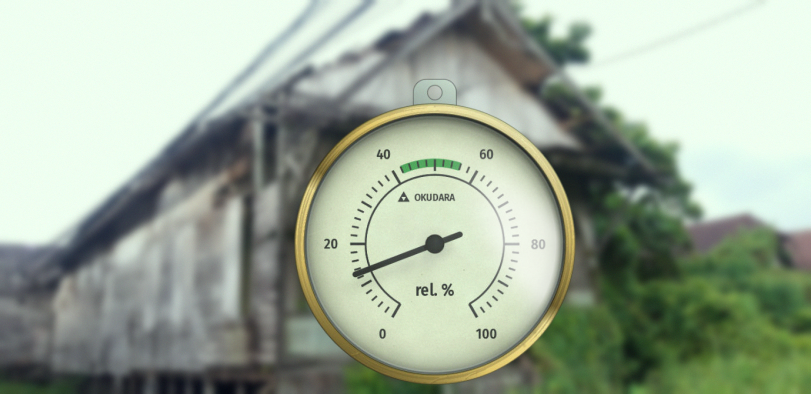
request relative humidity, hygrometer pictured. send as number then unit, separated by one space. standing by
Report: 13 %
